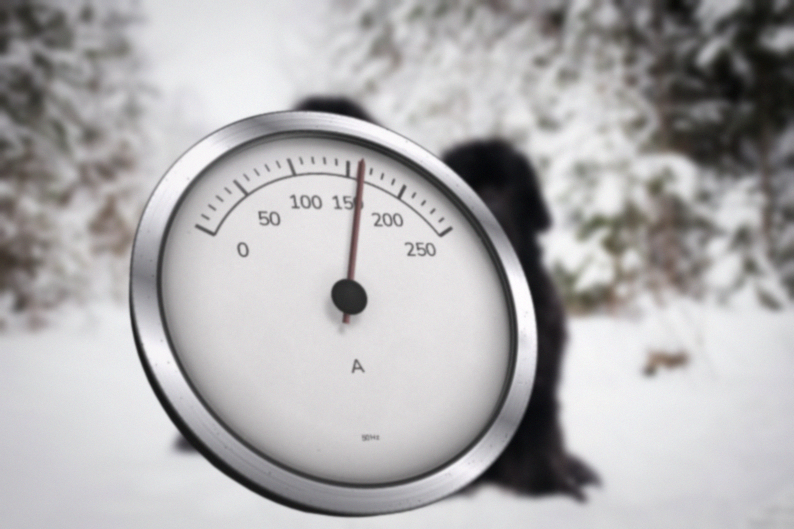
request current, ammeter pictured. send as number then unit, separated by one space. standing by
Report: 160 A
